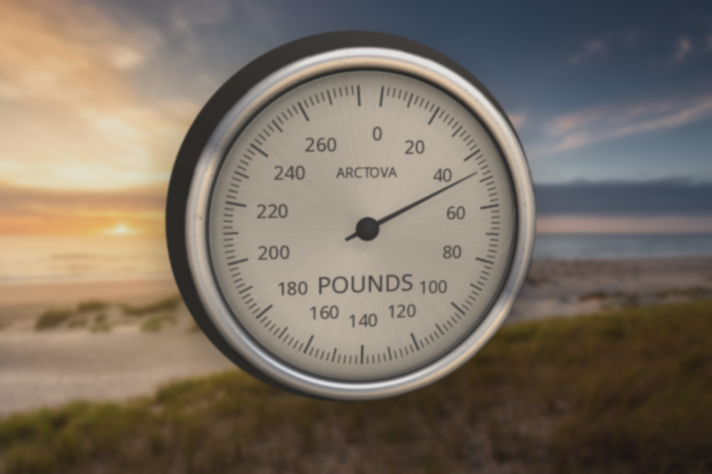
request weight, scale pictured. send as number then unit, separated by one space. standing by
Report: 46 lb
